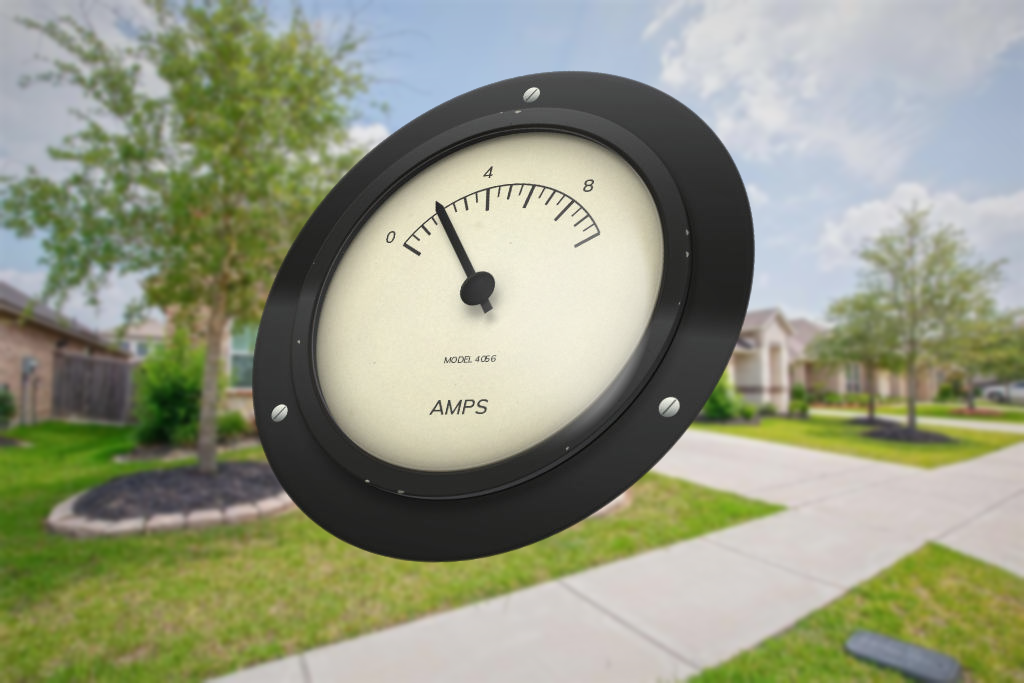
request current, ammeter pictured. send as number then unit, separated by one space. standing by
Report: 2 A
